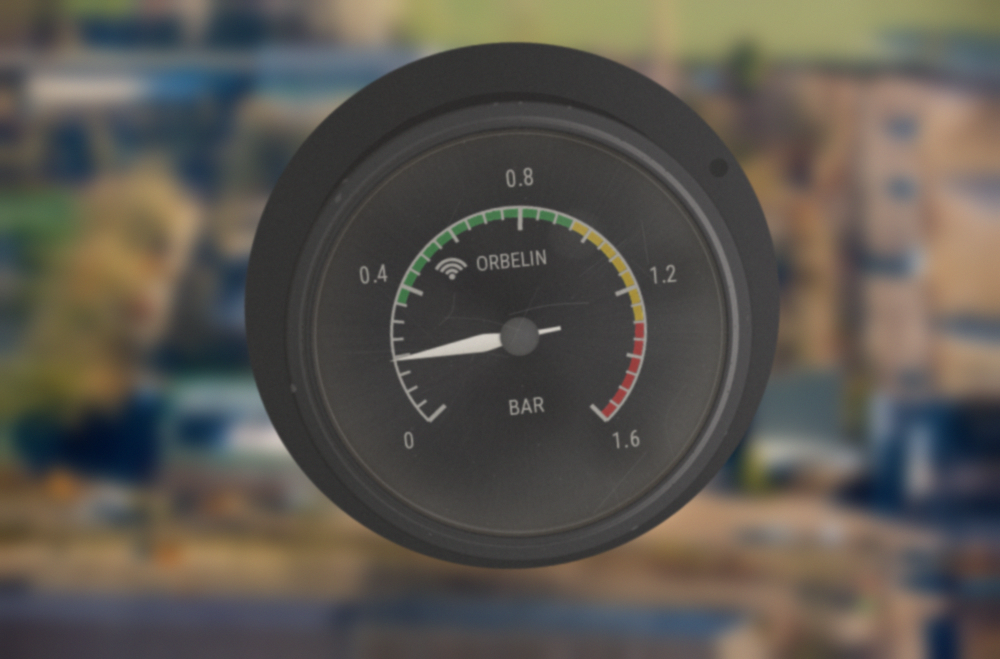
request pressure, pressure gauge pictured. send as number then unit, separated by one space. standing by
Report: 0.2 bar
